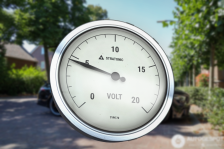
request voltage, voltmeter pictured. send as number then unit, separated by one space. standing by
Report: 4.5 V
